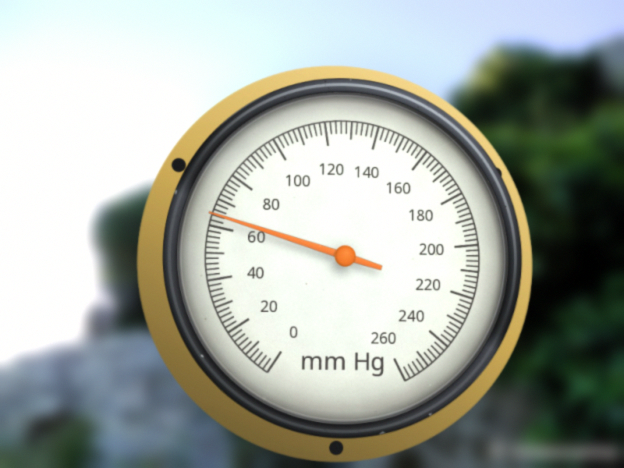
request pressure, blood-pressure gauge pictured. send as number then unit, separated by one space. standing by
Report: 64 mmHg
